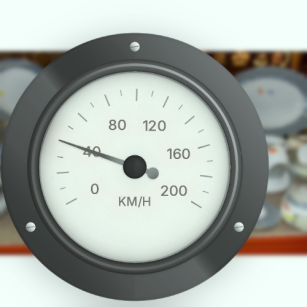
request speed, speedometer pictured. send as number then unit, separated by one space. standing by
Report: 40 km/h
